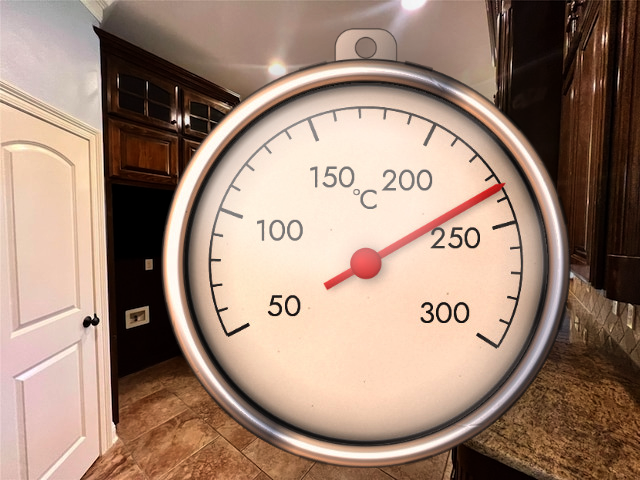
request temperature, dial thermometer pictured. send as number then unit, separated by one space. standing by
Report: 235 °C
